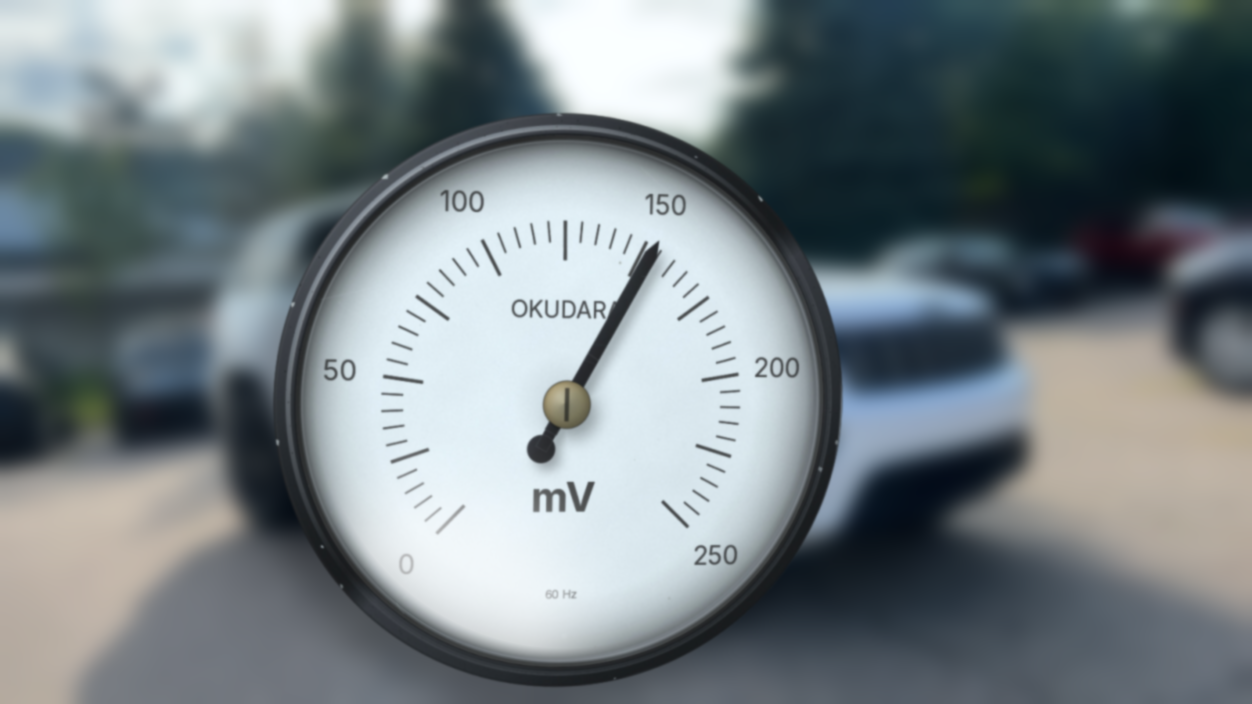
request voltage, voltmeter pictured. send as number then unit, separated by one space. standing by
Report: 152.5 mV
